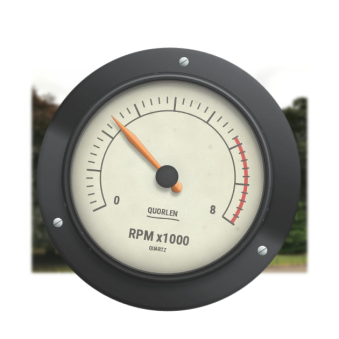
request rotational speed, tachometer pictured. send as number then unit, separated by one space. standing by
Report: 2400 rpm
